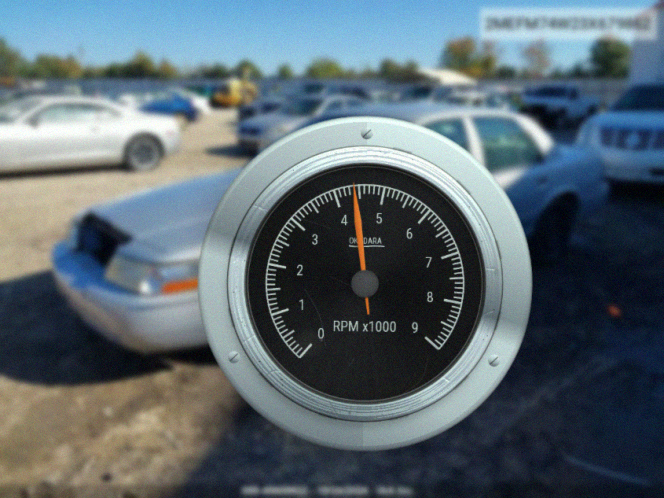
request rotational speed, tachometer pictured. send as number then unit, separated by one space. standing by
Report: 4400 rpm
